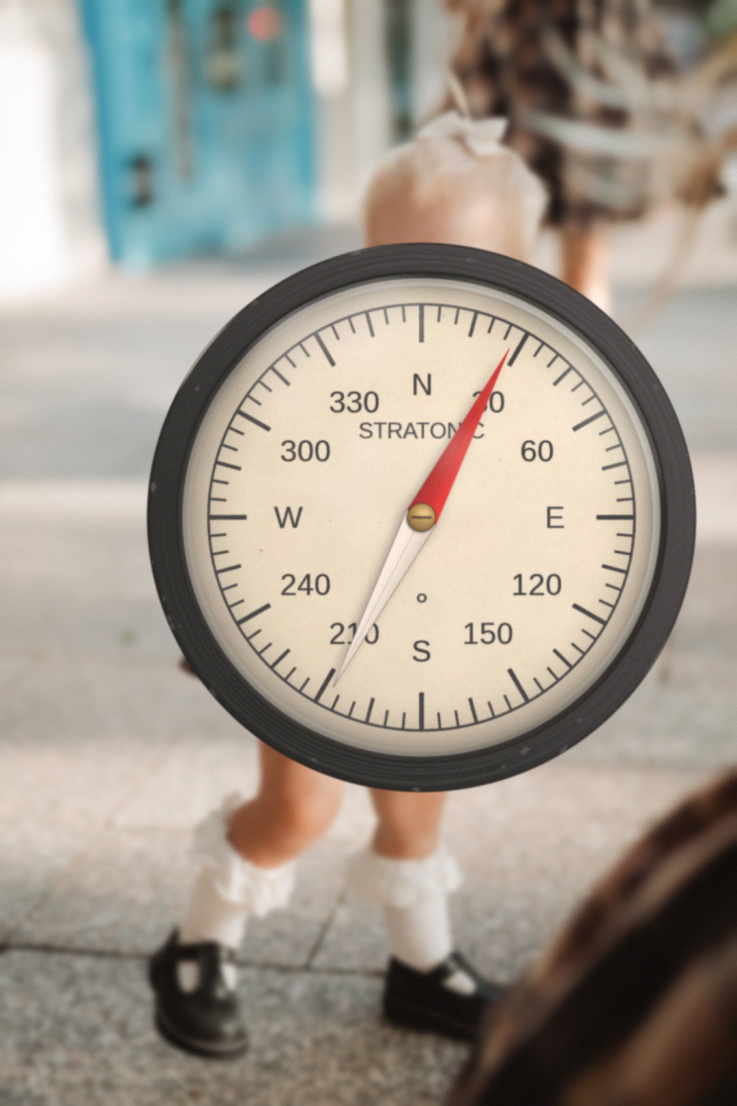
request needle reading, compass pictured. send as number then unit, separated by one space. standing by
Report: 27.5 °
